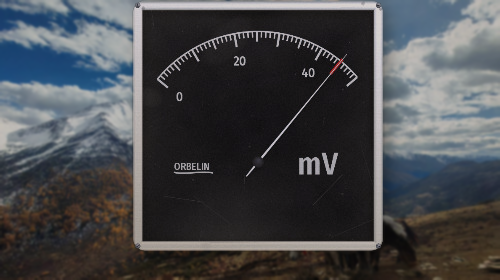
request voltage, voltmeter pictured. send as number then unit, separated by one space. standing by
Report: 45 mV
